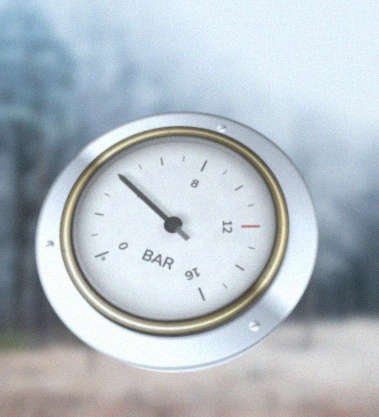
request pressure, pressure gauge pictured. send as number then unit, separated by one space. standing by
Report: 4 bar
